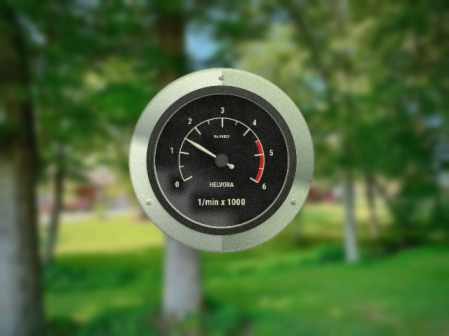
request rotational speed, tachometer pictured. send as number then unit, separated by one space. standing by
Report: 1500 rpm
